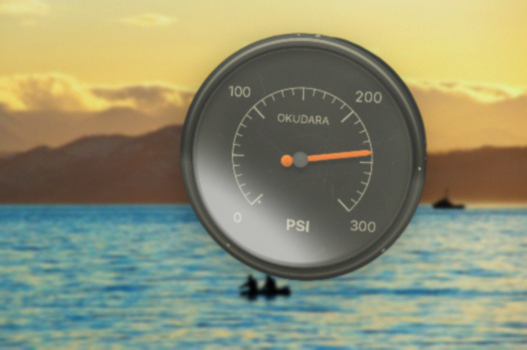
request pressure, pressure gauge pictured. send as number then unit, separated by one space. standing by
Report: 240 psi
